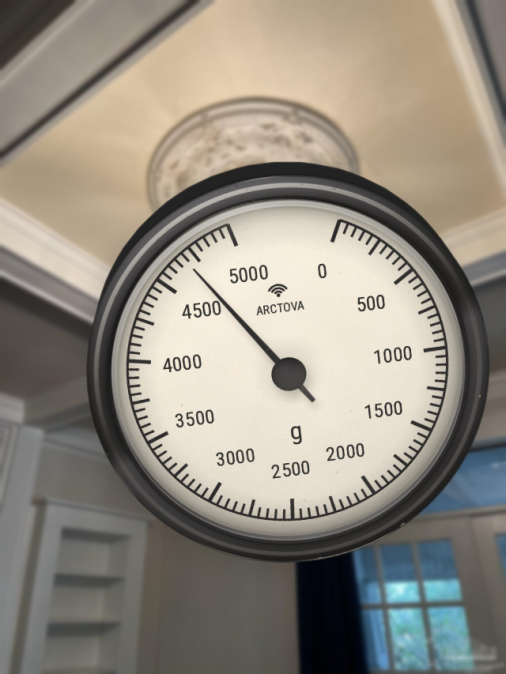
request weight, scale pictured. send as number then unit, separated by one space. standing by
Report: 4700 g
